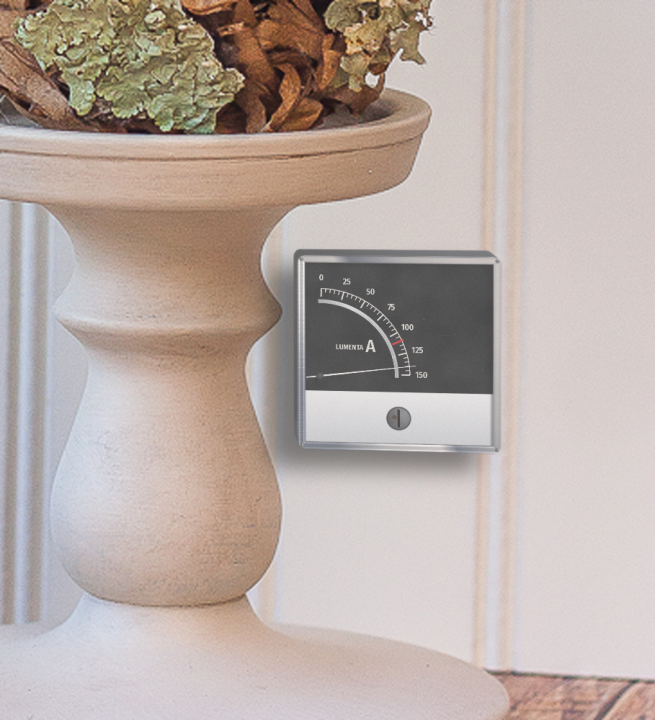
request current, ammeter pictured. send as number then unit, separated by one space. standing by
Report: 140 A
